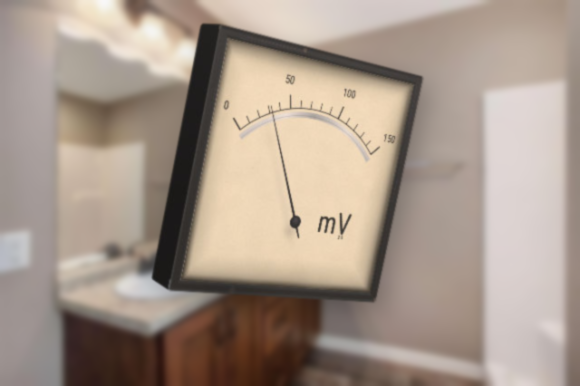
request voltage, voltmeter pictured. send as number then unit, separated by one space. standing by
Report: 30 mV
